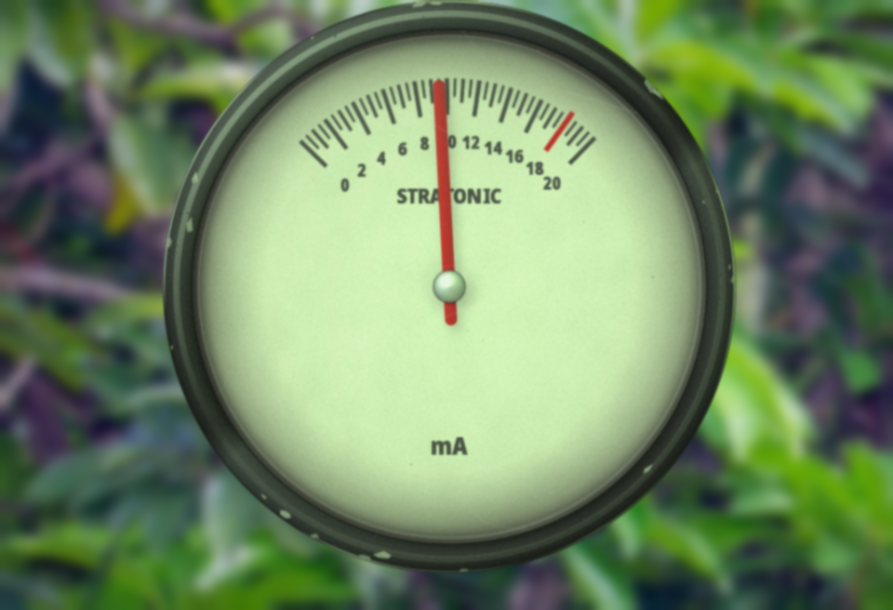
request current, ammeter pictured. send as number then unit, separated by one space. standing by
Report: 9.5 mA
